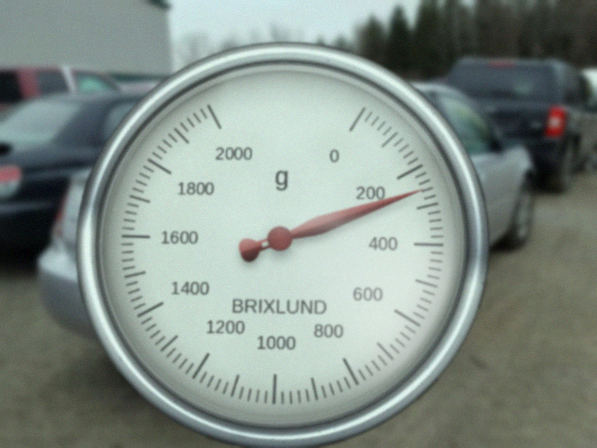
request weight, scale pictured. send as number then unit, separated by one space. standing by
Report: 260 g
